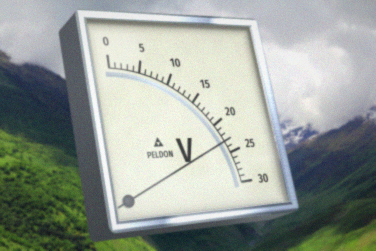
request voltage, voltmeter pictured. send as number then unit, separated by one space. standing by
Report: 23 V
